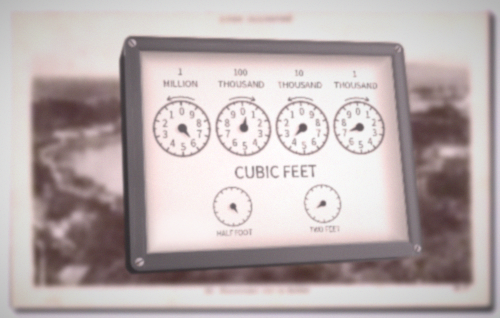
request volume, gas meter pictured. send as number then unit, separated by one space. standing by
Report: 603700 ft³
